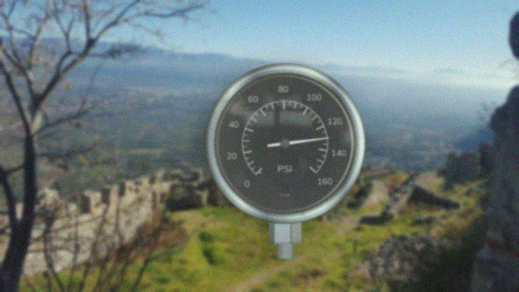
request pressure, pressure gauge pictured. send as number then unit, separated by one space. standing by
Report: 130 psi
